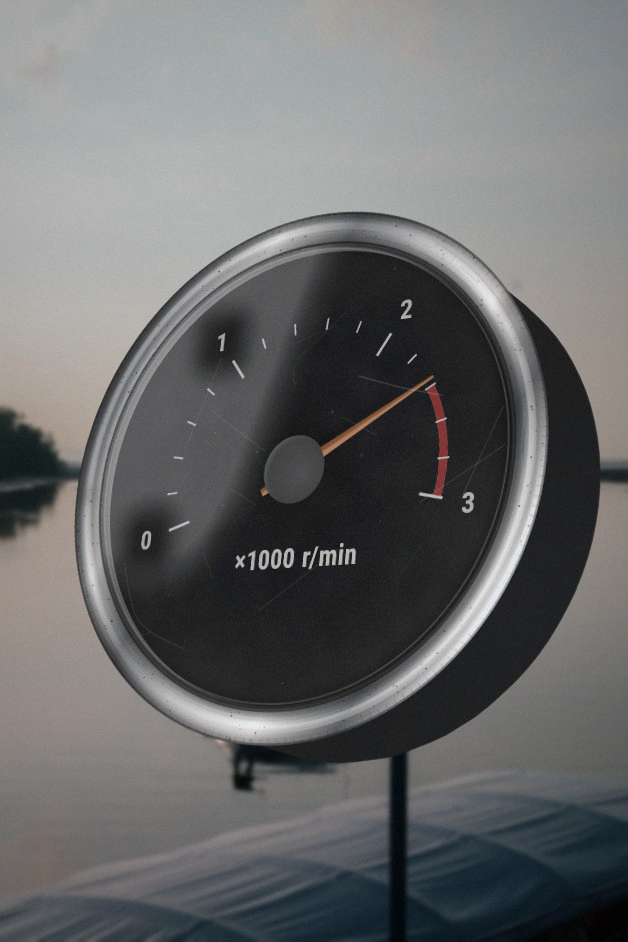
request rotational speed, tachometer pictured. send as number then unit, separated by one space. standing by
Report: 2400 rpm
